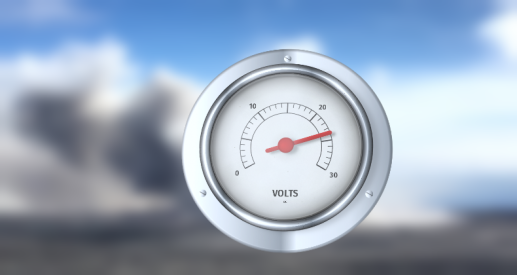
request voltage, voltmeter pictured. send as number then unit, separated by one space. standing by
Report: 24 V
